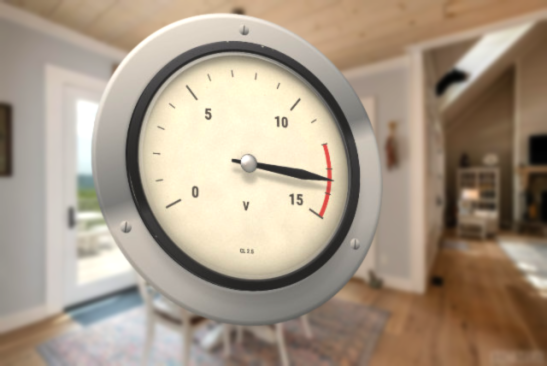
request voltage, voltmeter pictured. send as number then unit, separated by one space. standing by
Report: 13.5 V
